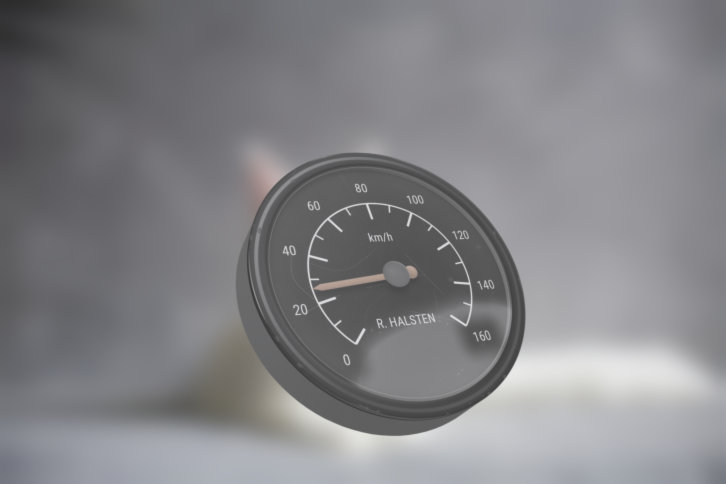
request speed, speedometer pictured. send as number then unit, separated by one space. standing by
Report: 25 km/h
